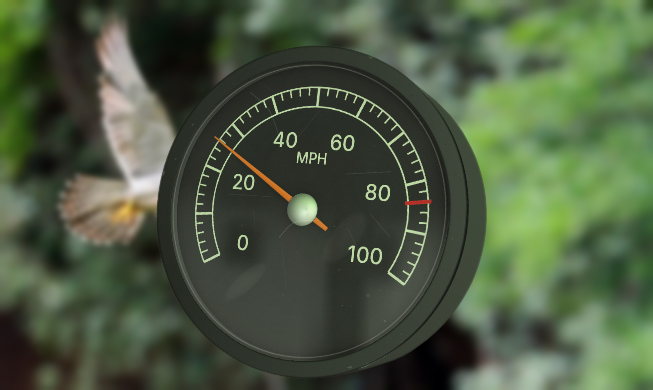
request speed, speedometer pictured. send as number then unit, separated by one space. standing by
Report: 26 mph
